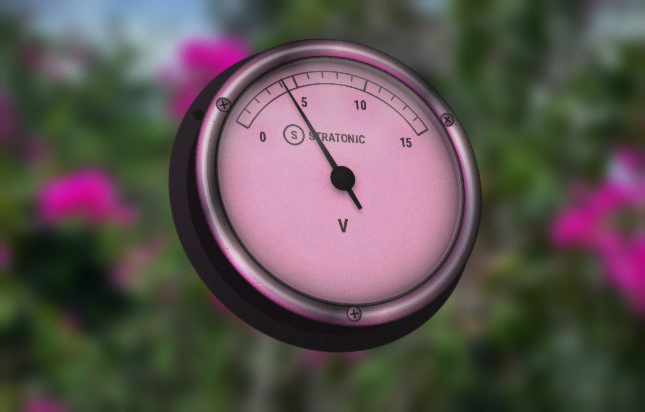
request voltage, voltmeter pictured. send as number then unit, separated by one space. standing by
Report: 4 V
